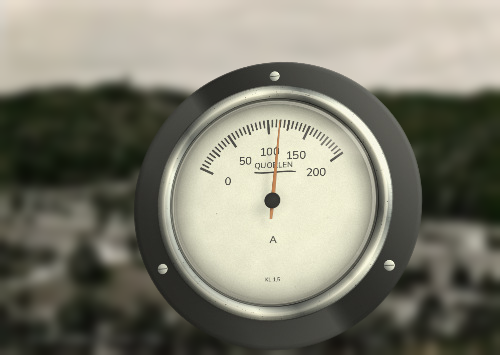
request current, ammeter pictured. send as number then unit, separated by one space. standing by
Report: 115 A
